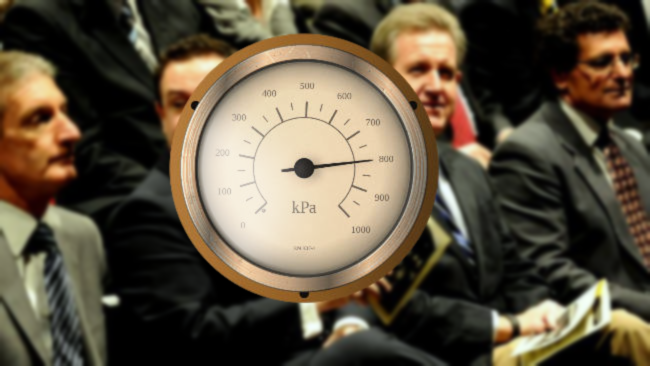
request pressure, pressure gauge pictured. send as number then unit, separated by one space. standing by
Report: 800 kPa
